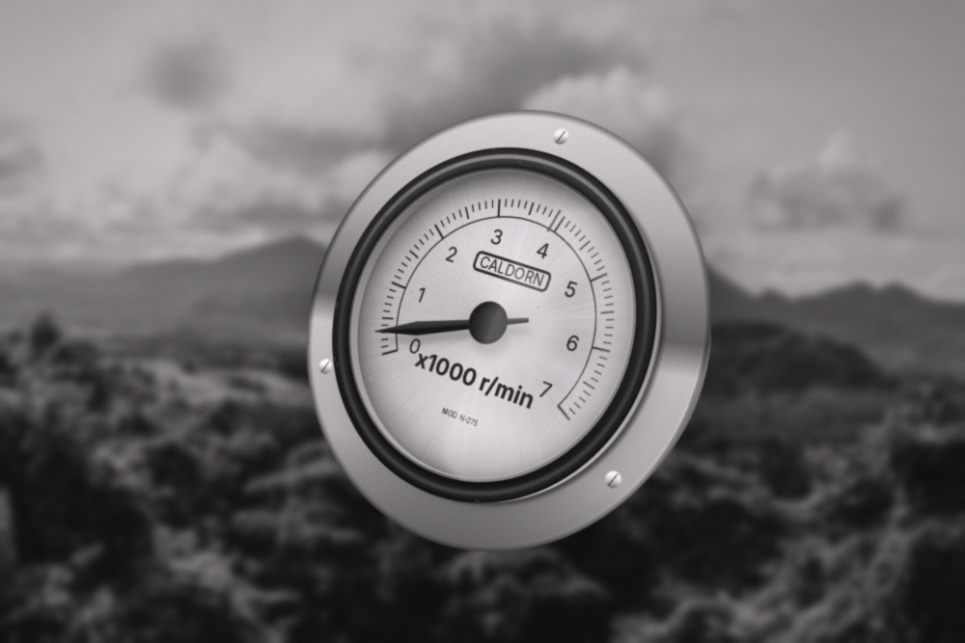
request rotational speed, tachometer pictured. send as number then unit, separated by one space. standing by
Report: 300 rpm
